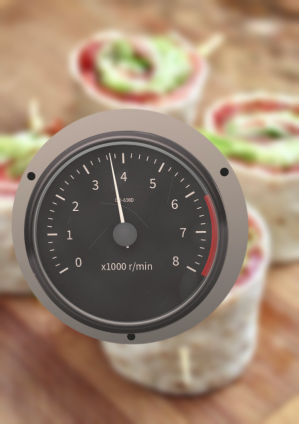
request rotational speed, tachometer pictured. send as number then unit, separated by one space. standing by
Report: 3700 rpm
